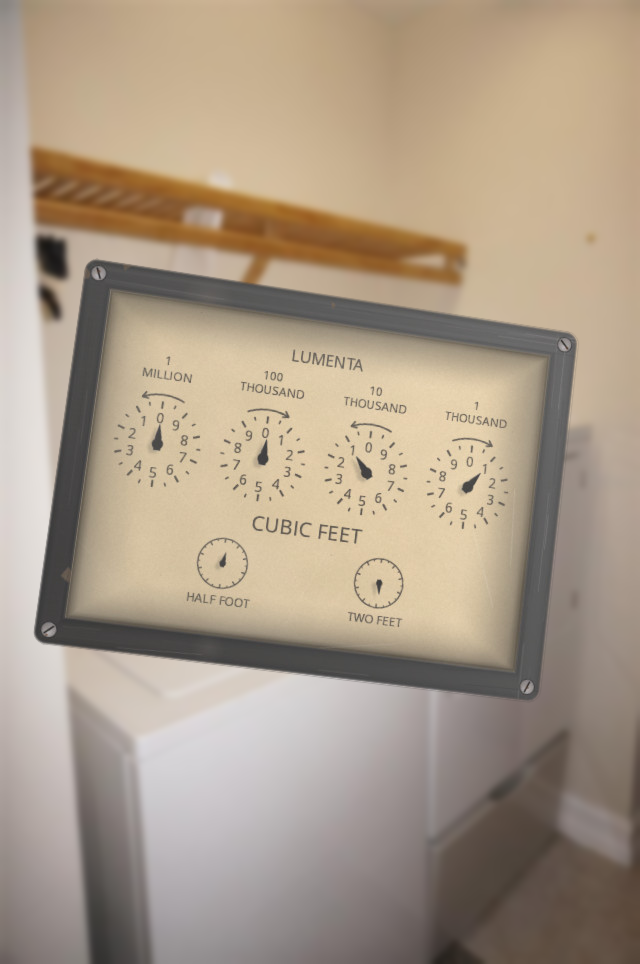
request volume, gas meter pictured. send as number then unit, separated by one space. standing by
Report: 1100 ft³
